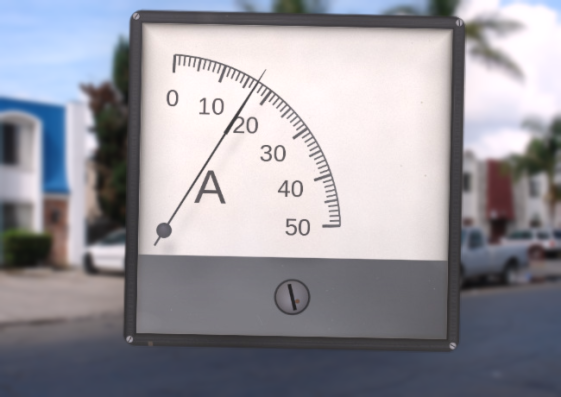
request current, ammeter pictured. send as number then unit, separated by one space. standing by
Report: 17 A
